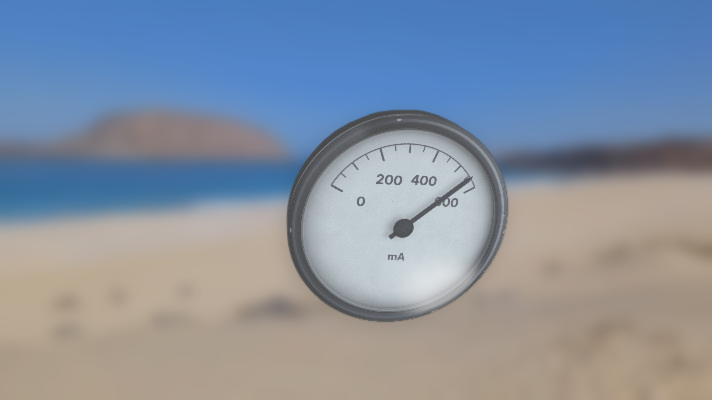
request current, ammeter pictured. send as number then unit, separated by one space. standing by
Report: 550 mA
